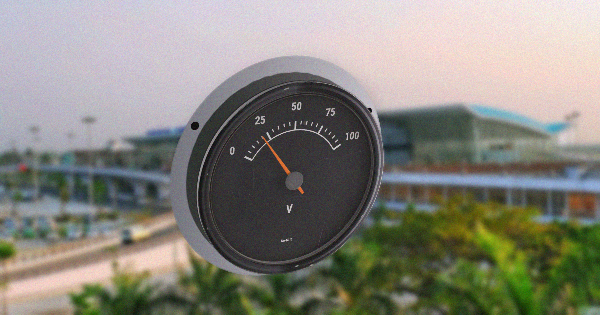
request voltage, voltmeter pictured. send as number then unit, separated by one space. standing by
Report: 20 V
